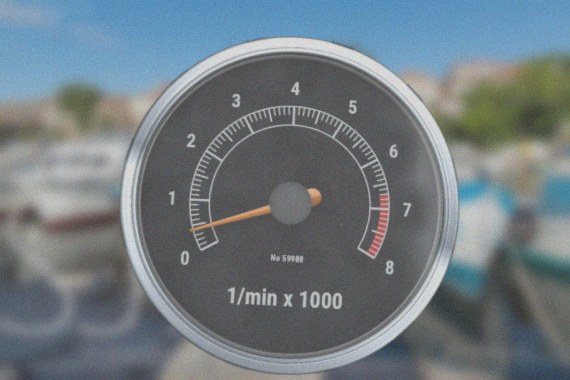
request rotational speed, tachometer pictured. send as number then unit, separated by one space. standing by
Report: 400 rpm
